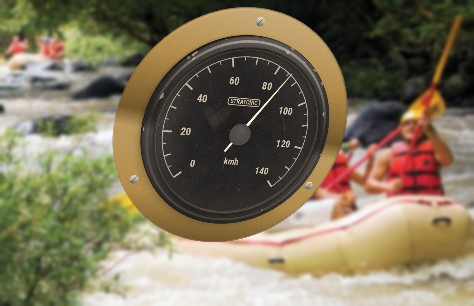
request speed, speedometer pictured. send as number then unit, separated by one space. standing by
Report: 85 km/h
